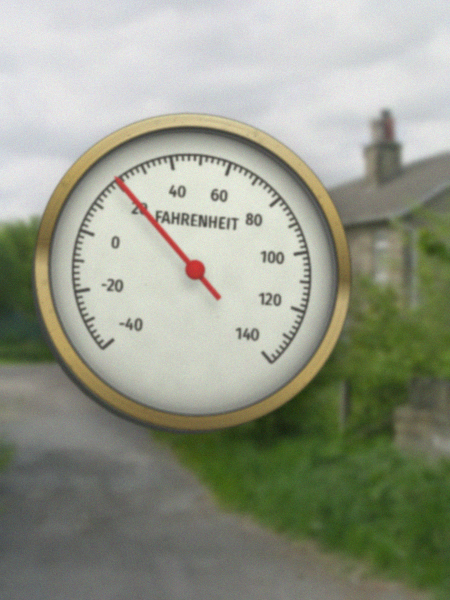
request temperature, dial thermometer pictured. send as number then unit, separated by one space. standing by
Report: 20 °F
